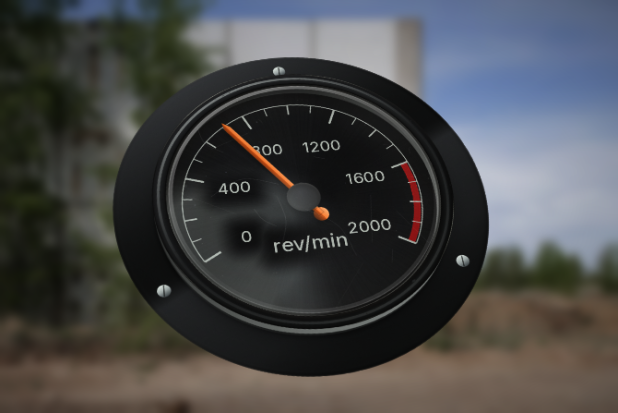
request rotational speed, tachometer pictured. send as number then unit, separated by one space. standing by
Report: 700 rpm
